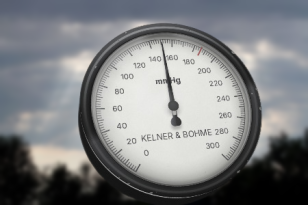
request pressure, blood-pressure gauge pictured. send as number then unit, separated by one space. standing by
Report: 150 mmHg
